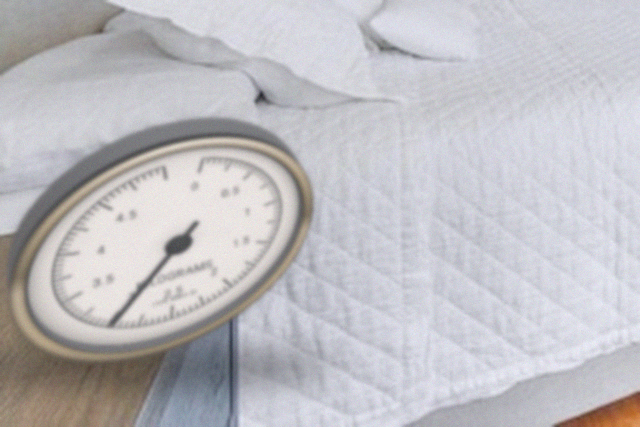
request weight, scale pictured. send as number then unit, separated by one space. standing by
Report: 3 kg
